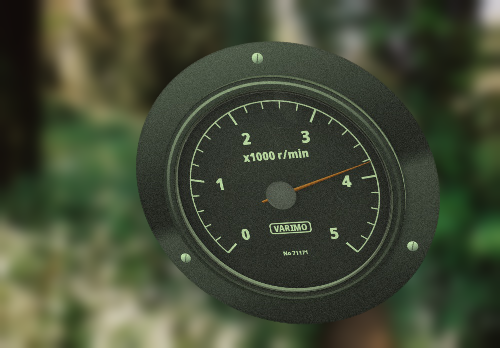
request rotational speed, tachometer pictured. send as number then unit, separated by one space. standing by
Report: 3800 rpm
